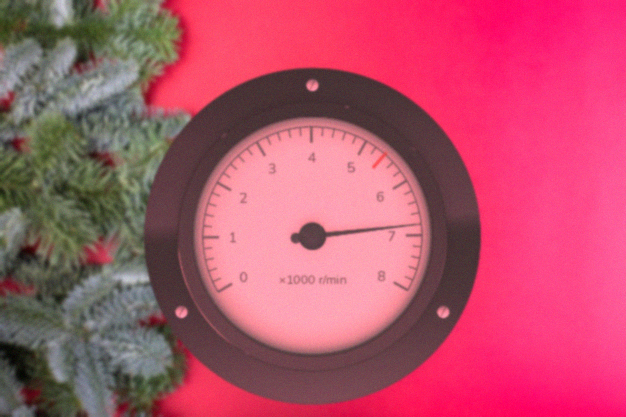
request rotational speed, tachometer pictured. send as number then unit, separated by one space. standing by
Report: 6800 rpm
